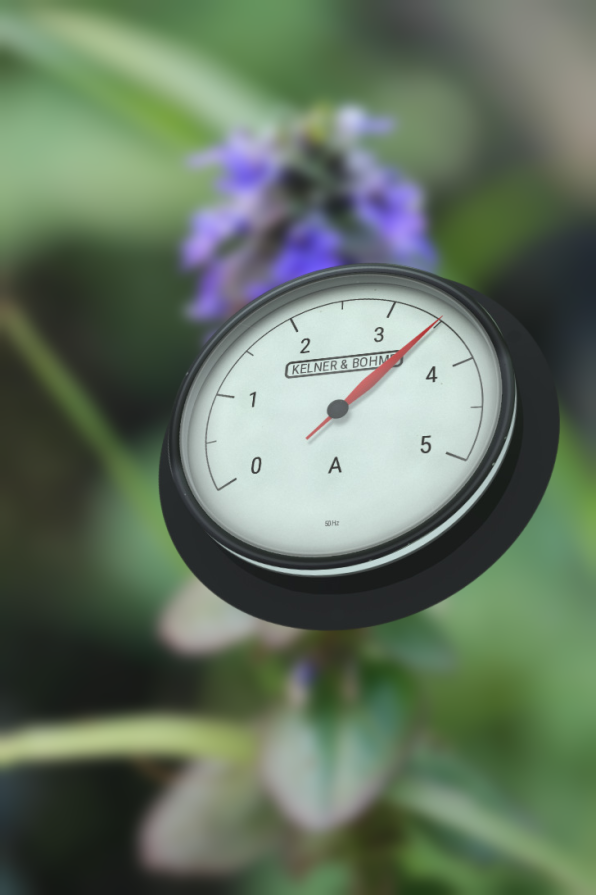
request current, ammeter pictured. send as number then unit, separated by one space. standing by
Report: 3.5 A
